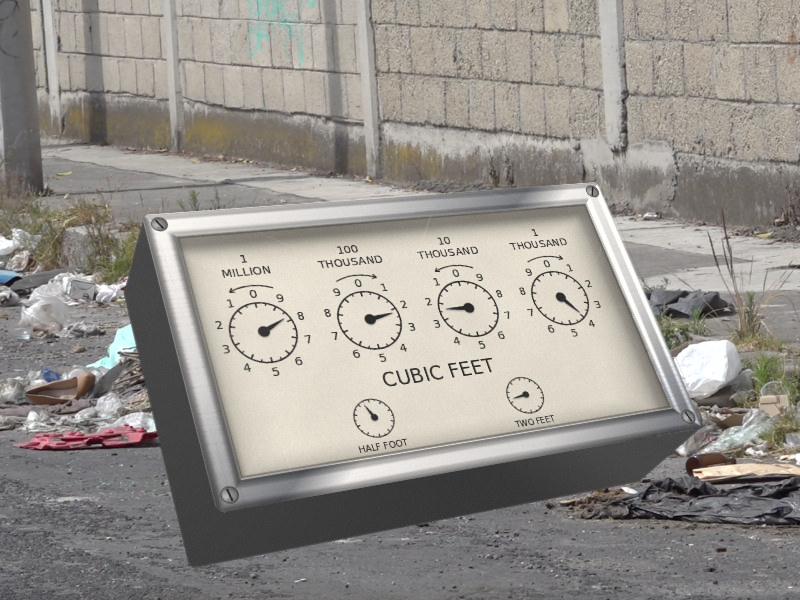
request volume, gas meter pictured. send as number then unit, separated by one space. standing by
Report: 822400 ft³
